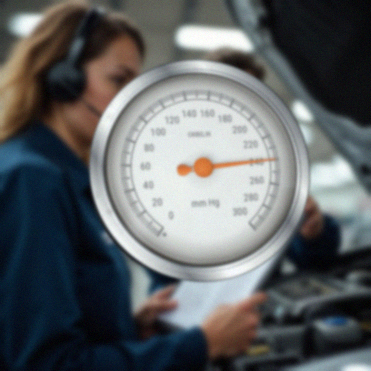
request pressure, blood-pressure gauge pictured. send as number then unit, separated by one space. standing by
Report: 240 mmHg
